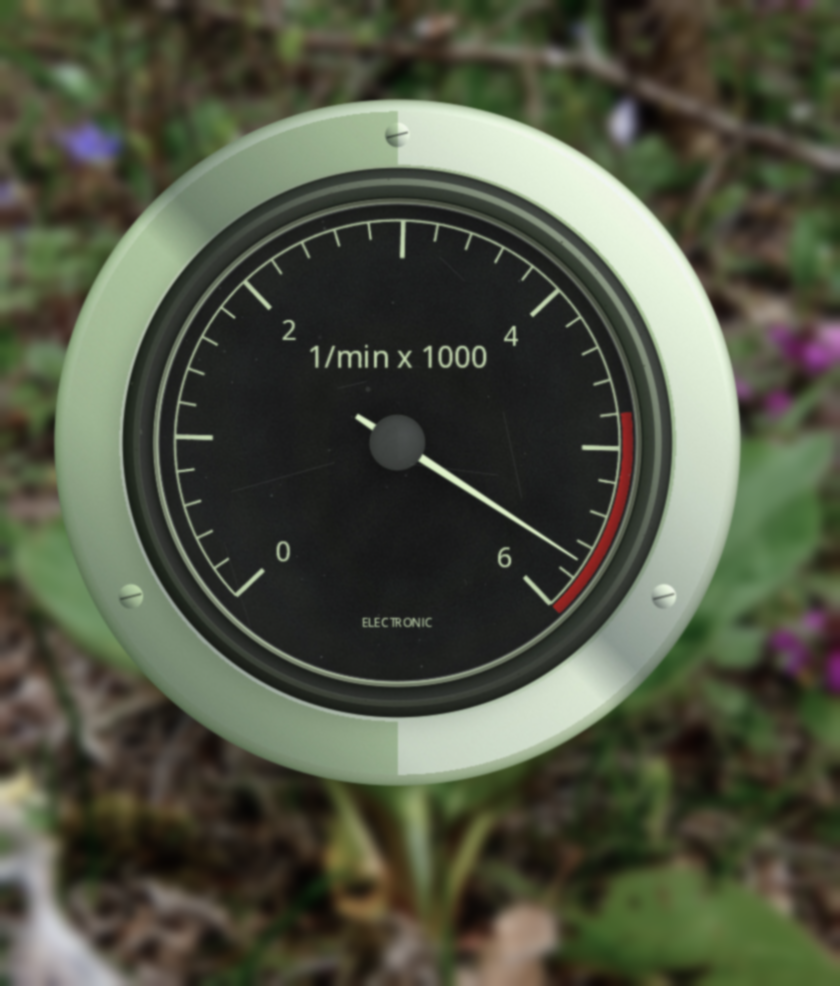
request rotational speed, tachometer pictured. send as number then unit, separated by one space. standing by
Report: 5700 rpm
